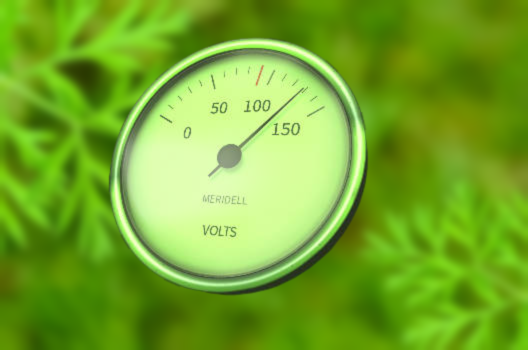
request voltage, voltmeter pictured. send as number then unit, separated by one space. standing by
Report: 130 V
